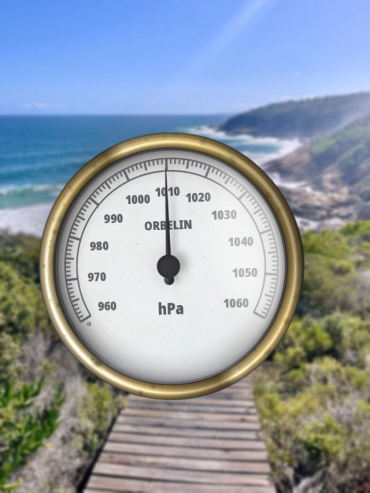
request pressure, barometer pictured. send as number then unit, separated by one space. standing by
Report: 1010 hPa
